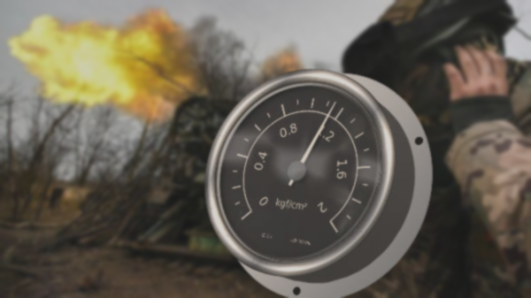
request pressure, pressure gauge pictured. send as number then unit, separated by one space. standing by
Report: 1.15 kg/cm²
